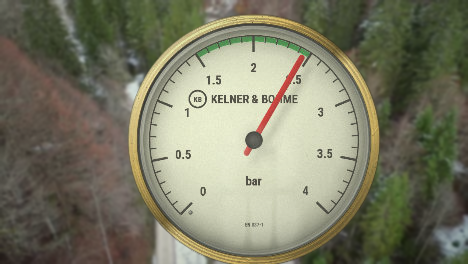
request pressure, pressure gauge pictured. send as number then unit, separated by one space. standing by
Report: 2.45 bar
